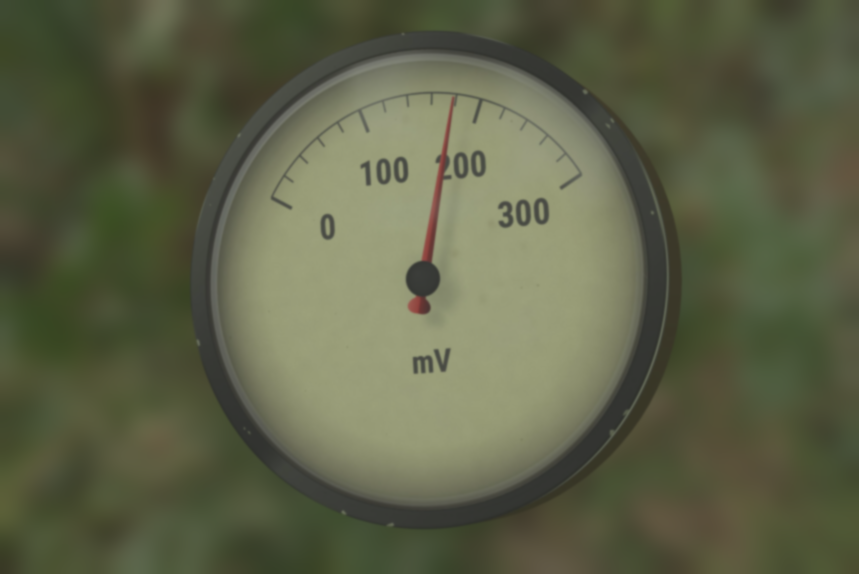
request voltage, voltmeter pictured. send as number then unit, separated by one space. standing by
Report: 180 mV
